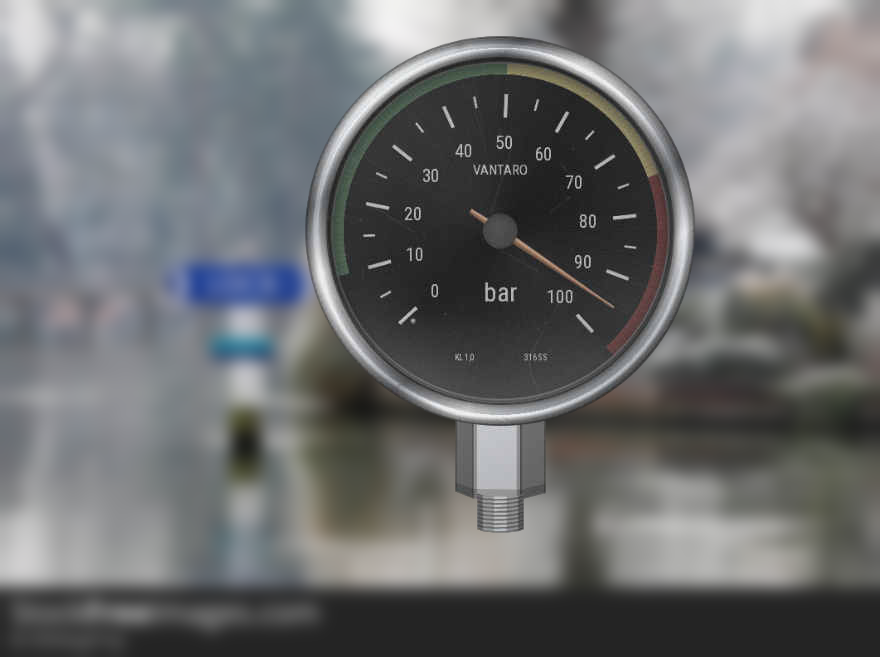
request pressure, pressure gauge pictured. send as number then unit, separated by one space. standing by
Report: 95 bar
